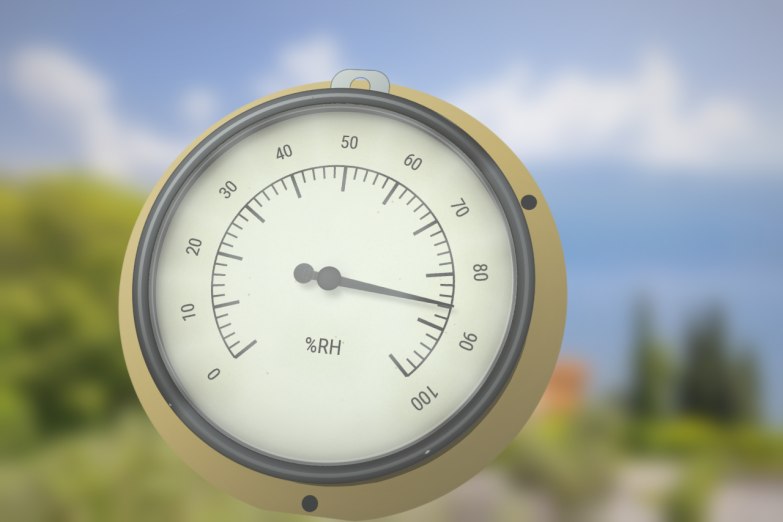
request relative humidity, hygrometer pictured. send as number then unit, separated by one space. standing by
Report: 86 %
